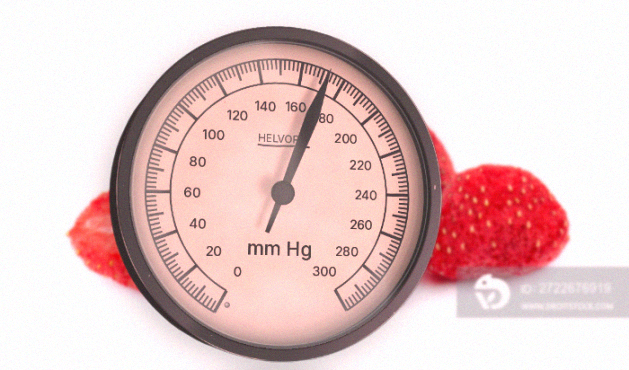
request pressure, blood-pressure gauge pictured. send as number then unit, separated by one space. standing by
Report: 172 mmHg
